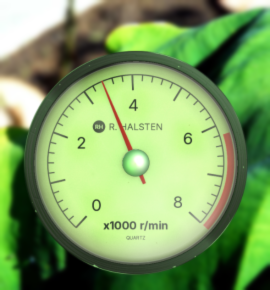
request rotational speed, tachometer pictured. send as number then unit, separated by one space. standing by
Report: 3400 rpm
